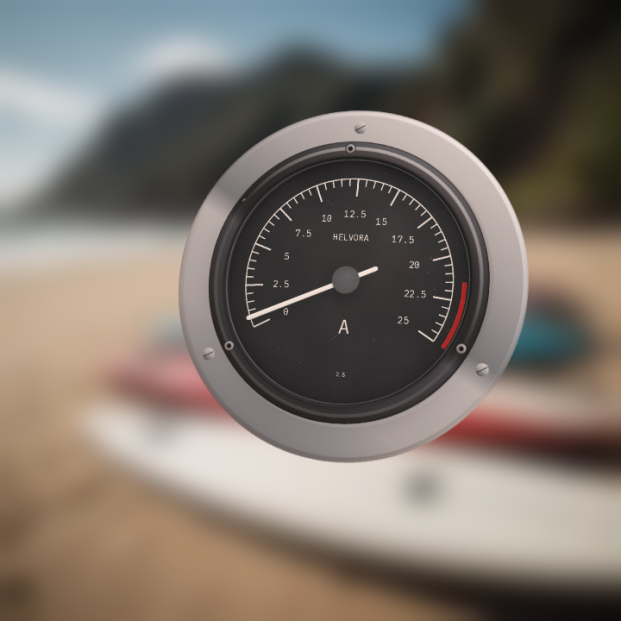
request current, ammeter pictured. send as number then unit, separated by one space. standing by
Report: 0.5 A
